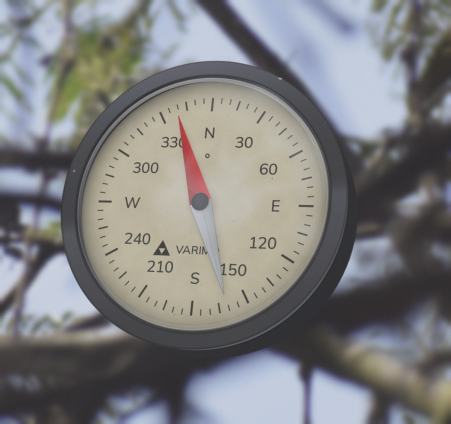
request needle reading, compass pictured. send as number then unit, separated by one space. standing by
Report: 340 °
